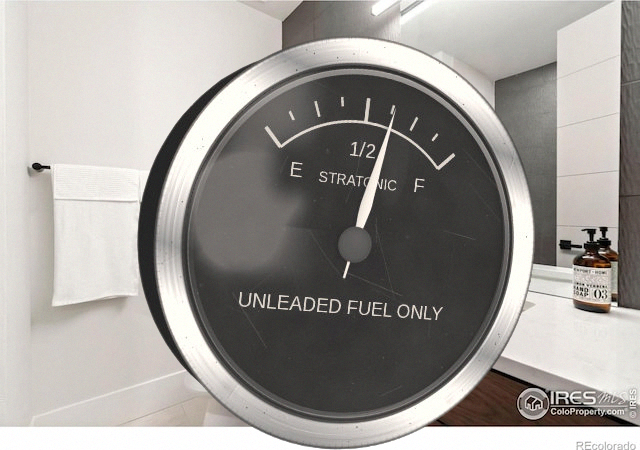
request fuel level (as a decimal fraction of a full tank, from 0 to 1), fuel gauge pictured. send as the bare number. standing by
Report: 0.625
